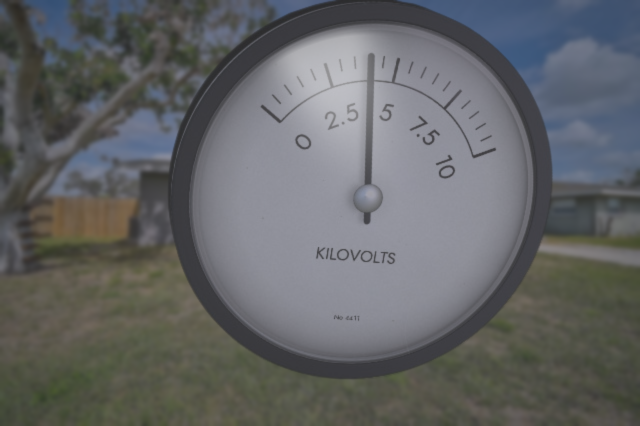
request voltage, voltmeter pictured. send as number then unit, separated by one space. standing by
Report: 4 kV
